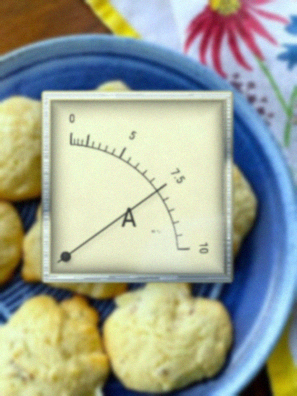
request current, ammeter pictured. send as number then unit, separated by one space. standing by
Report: 7.5 A
